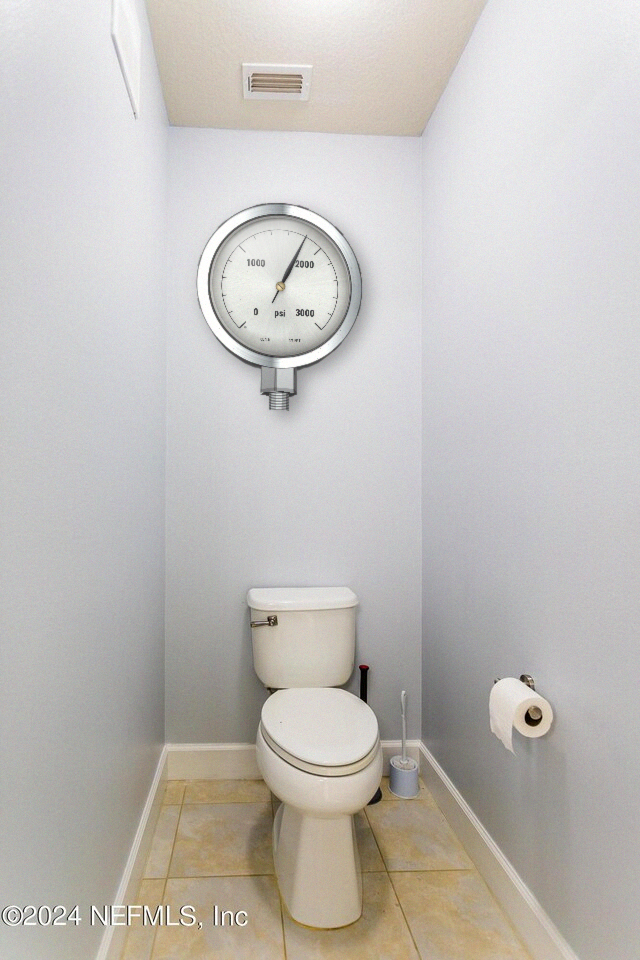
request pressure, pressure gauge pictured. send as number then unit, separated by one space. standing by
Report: 1800 psi
